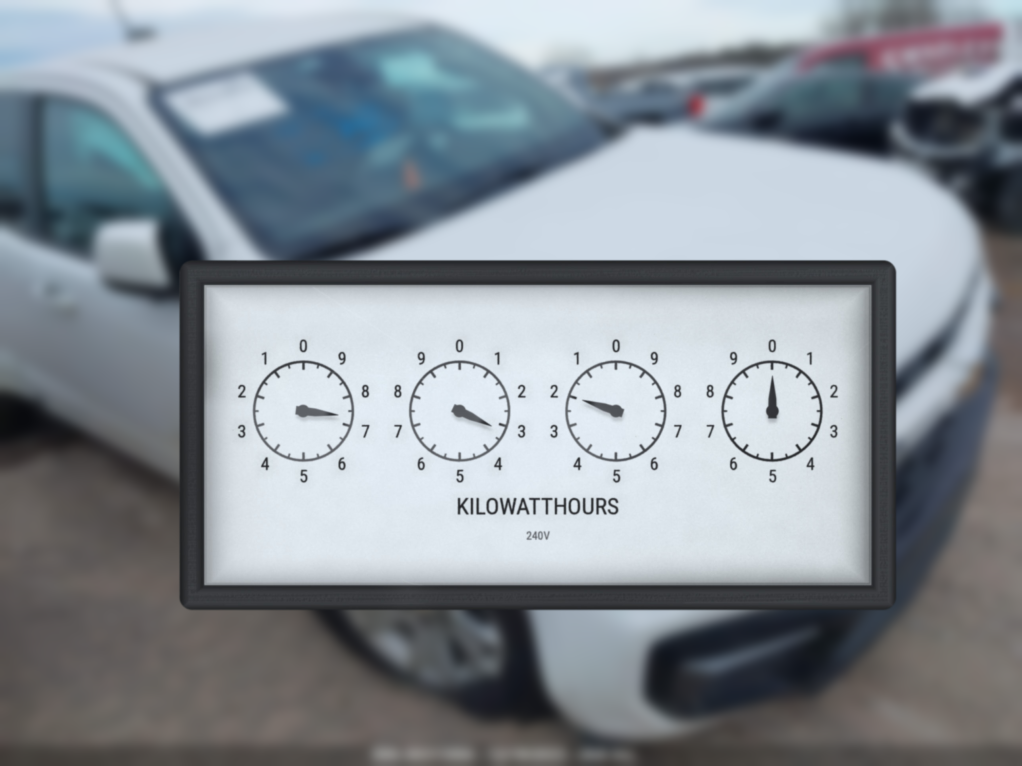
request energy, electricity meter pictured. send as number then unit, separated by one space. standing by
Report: 7320 kWh
